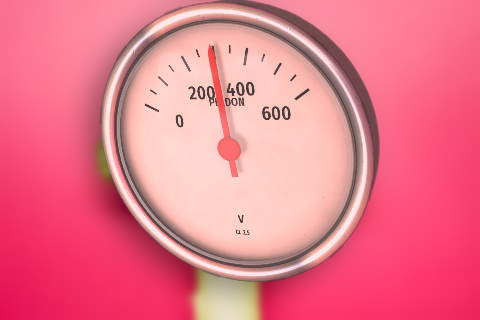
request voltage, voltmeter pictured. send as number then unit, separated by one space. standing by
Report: 300 V
